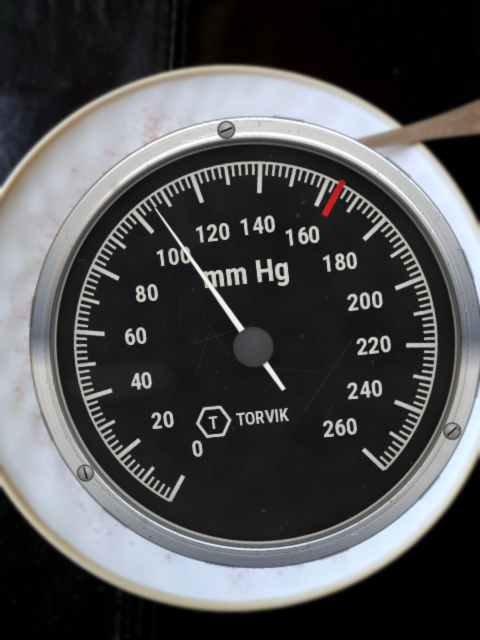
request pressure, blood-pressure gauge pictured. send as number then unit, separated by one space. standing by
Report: 106 mmHg
